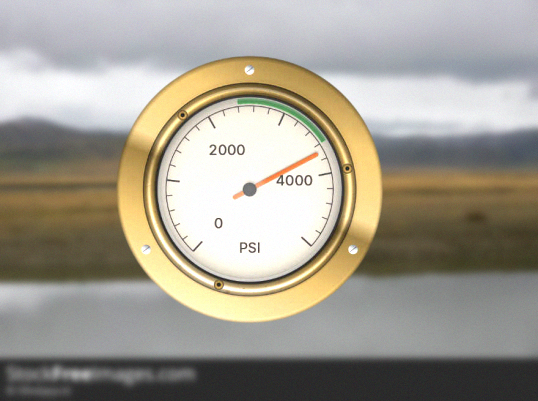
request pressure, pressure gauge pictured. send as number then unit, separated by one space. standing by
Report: 3700 psi
